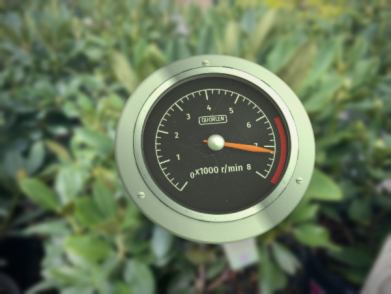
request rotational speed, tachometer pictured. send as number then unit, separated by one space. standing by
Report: 7200 rpm
